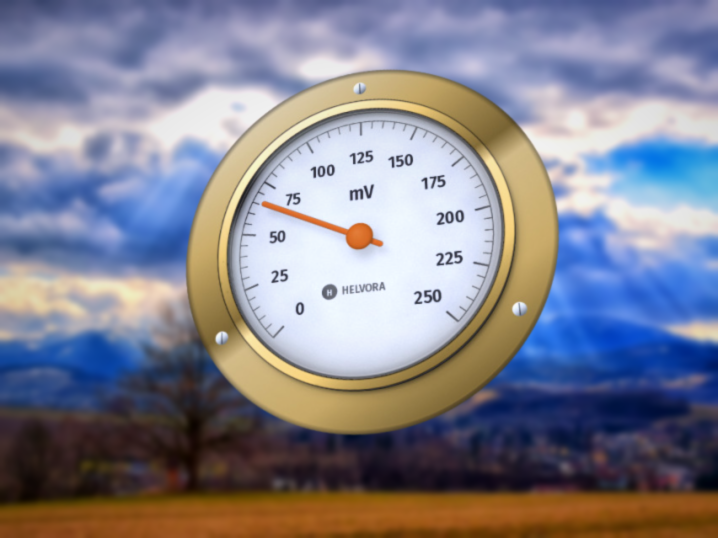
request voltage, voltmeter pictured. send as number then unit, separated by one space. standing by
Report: 65 mV
